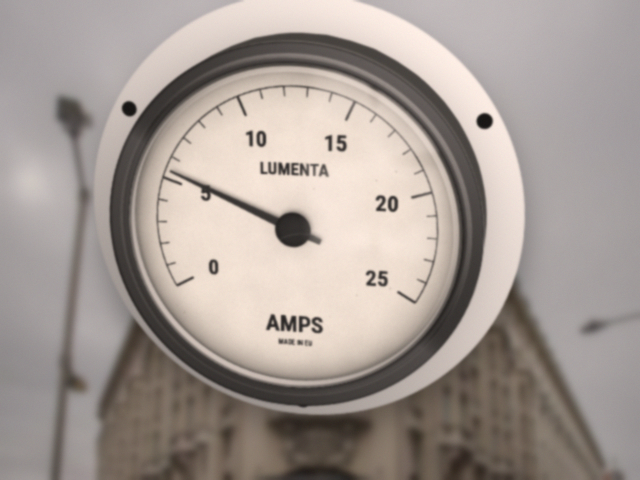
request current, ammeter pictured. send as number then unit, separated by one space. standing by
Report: 5.5 A
